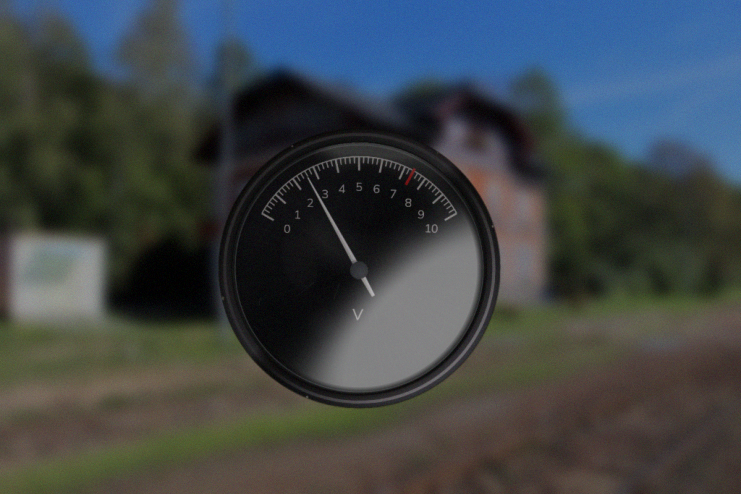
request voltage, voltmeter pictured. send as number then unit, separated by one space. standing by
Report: 2.6 V
